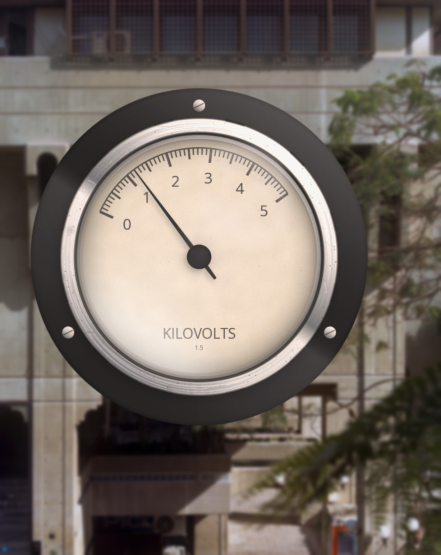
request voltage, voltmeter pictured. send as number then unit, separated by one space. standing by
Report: 1.2 kV
